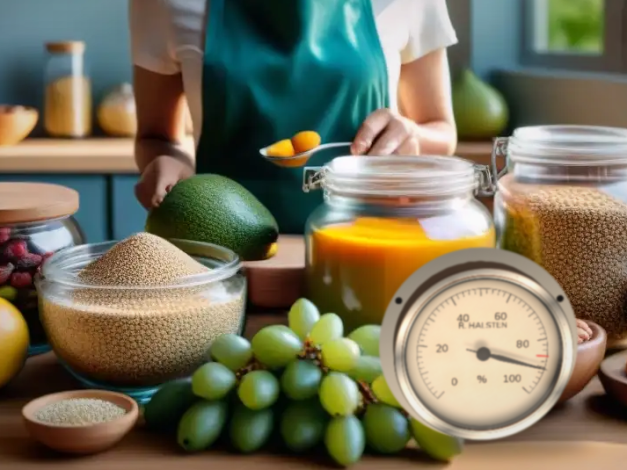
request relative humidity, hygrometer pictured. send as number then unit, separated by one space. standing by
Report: 90 %
